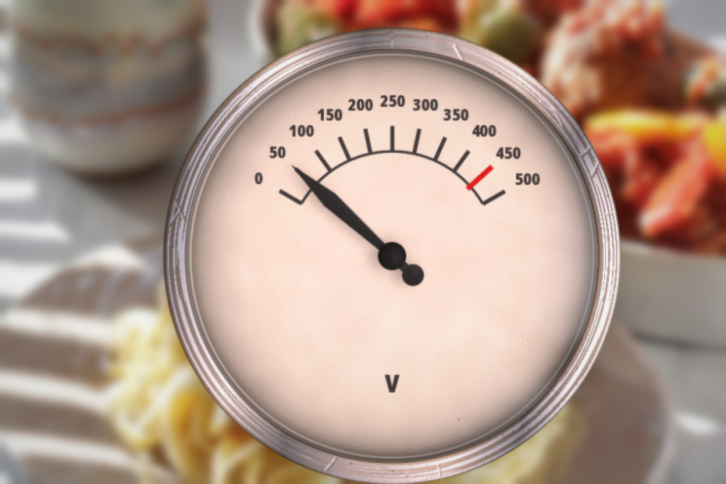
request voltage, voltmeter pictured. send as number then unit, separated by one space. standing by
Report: 50 V
